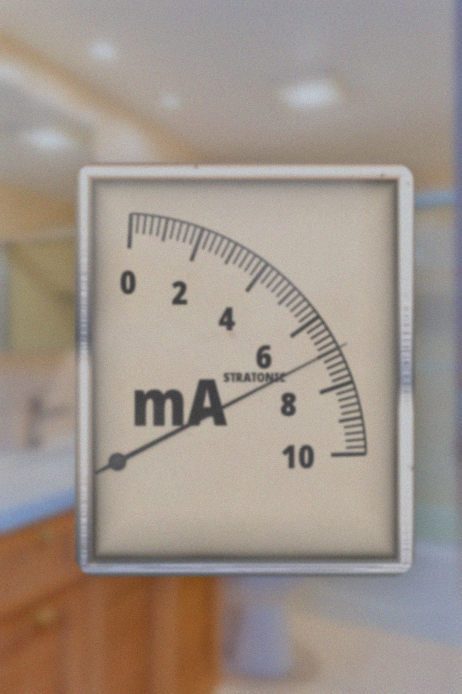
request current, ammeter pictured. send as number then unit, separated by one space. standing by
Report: 7 mA
